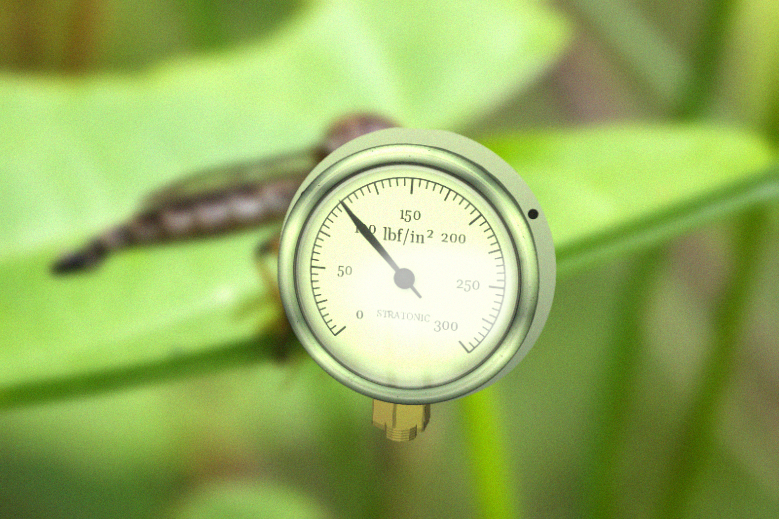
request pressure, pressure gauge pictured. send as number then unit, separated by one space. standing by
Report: 100 psi
